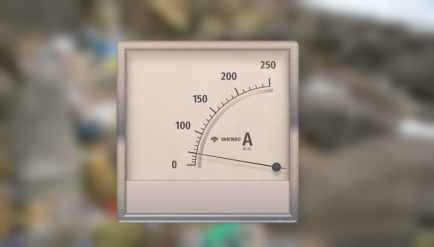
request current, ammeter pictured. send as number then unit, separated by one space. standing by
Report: 50 A
